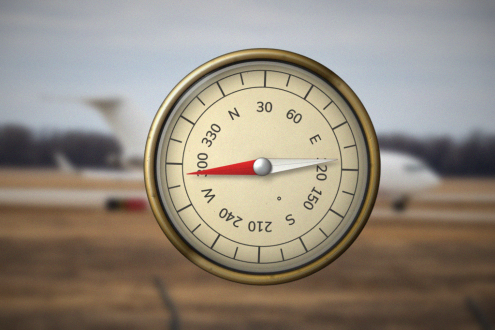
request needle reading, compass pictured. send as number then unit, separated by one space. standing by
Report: 292.5 °
